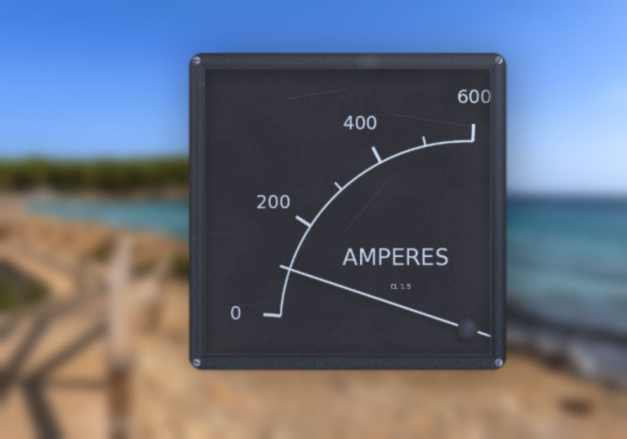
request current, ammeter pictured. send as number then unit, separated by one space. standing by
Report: 100 A
